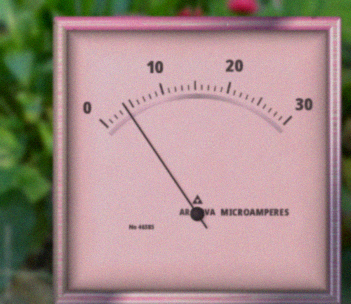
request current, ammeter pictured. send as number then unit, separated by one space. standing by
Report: 4 µA
